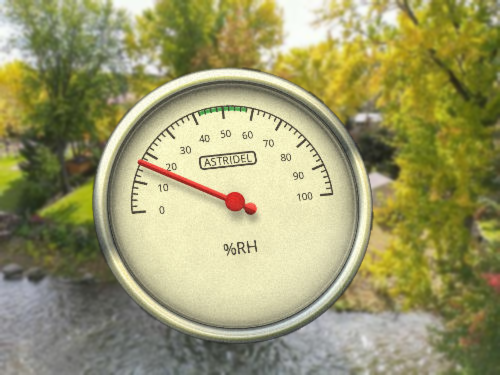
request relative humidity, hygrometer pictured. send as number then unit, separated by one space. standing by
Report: 16 %
